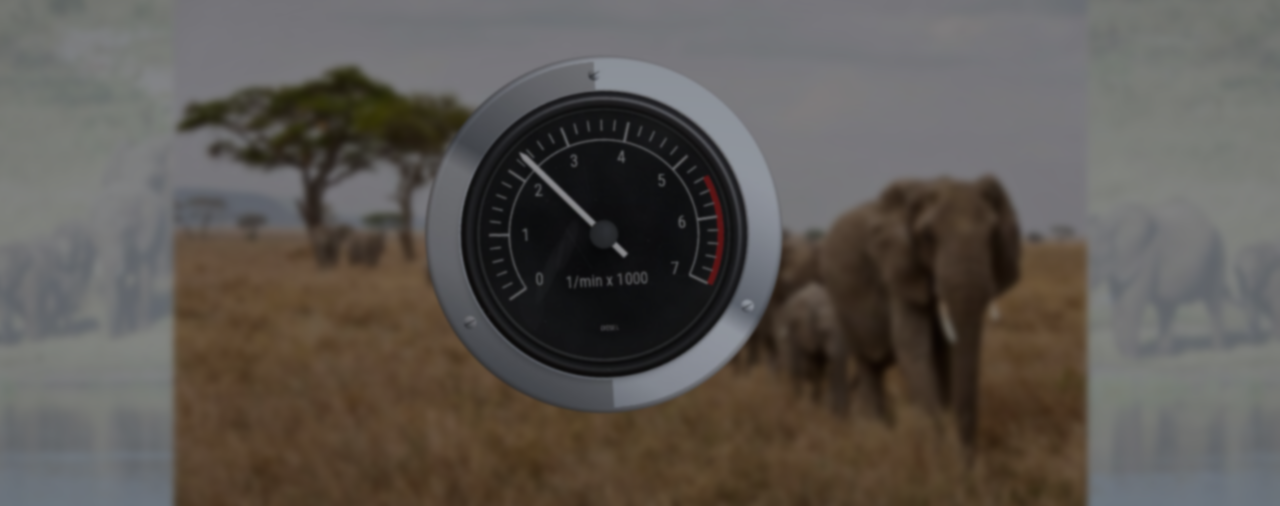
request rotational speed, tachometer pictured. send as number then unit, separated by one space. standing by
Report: 2300 rpm
